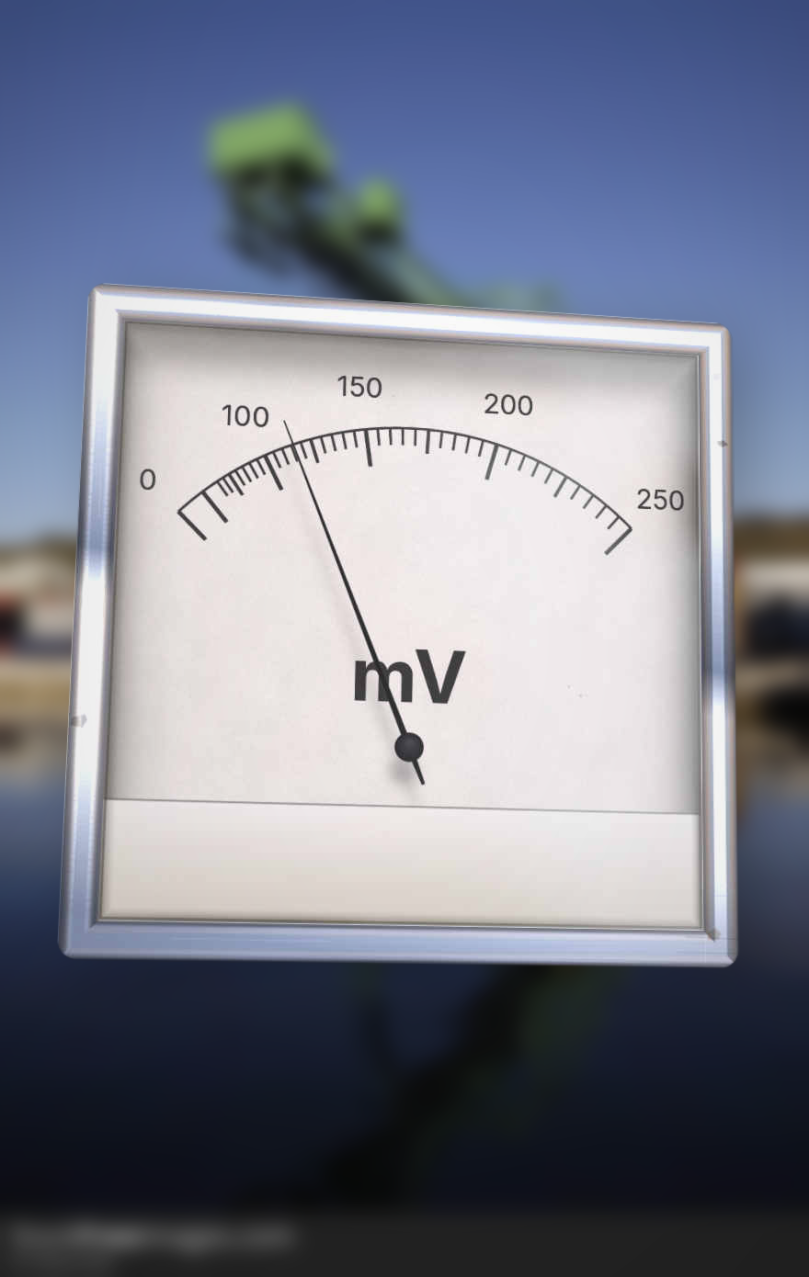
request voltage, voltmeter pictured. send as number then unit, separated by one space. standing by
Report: 115 mV
